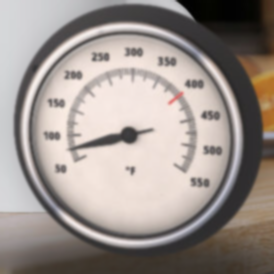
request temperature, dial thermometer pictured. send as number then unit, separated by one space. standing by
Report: 75 °F
